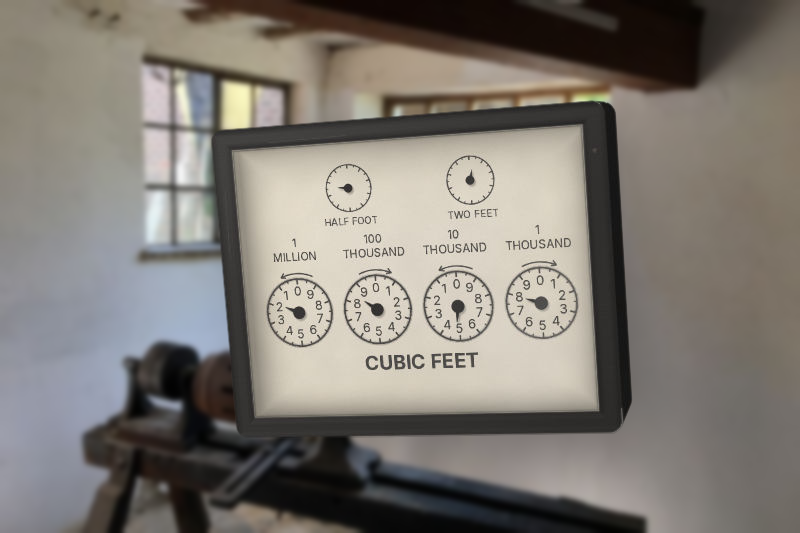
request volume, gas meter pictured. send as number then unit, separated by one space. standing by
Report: 184800 ft³
